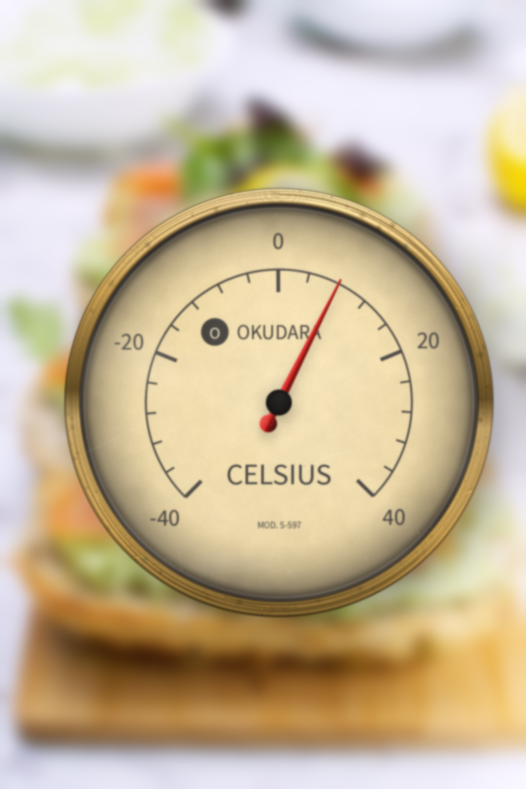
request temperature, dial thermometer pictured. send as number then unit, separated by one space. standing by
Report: 8 °C
